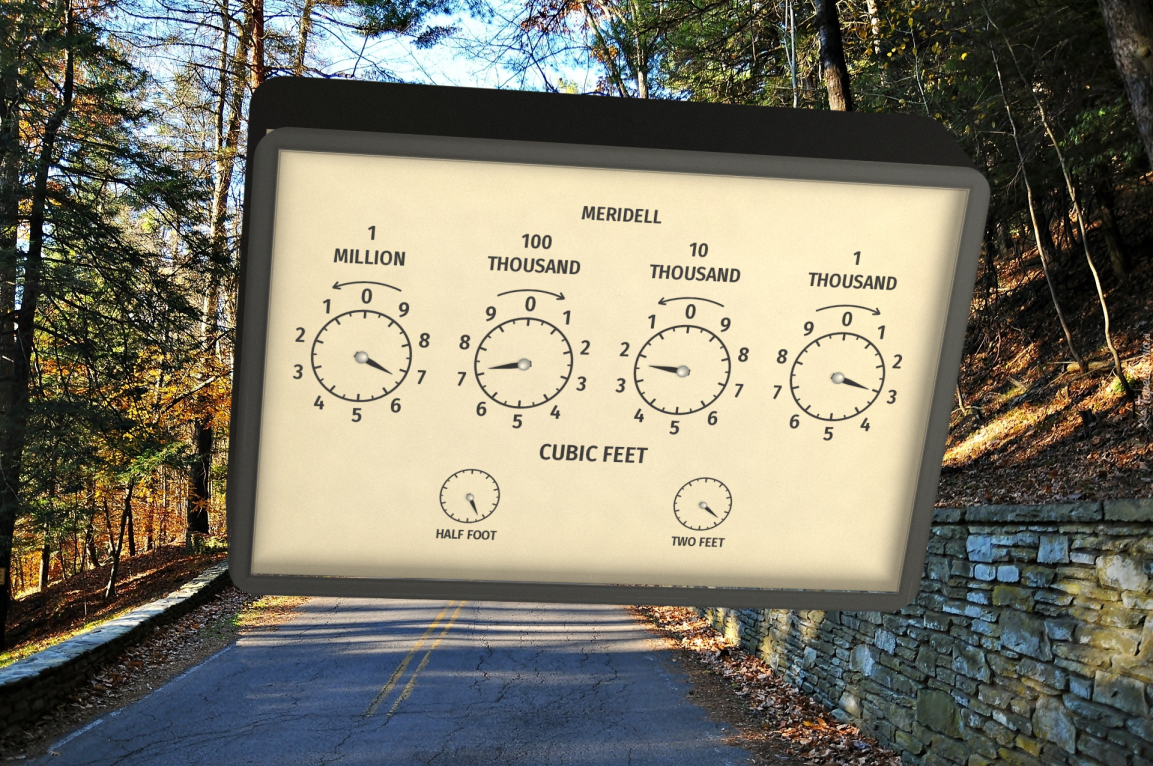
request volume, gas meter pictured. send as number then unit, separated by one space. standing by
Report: 672300 ft³
